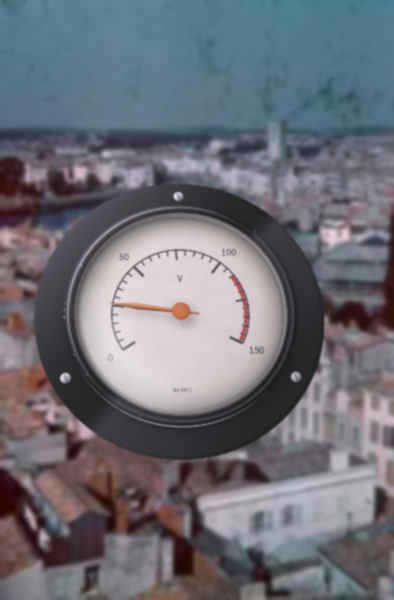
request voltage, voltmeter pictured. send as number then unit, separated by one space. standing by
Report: 25 V
